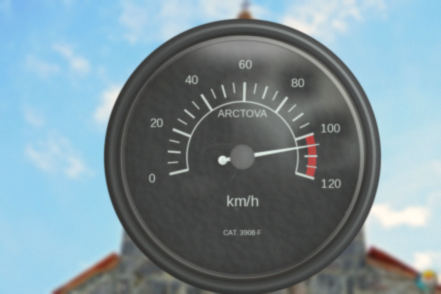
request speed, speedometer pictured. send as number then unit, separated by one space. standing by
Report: 105 km/h
